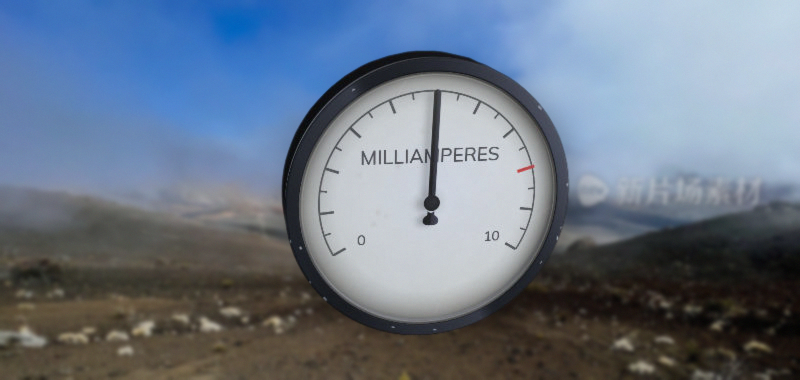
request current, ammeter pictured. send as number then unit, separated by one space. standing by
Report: 5 mA
